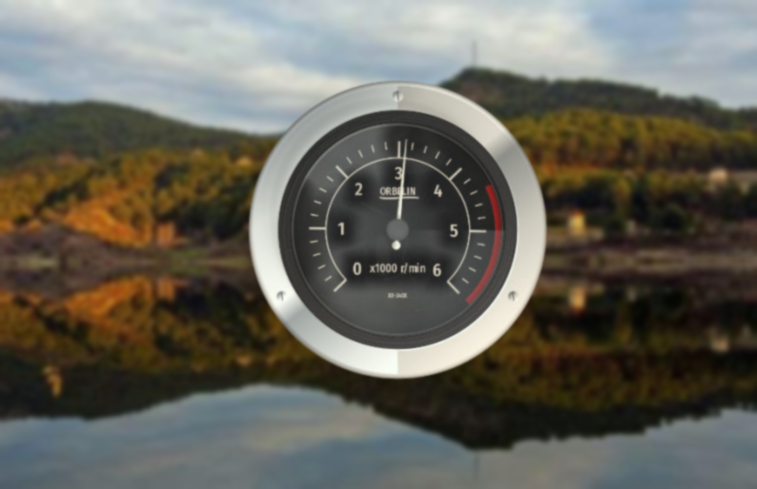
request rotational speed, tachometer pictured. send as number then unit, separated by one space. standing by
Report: 3100 rpm
